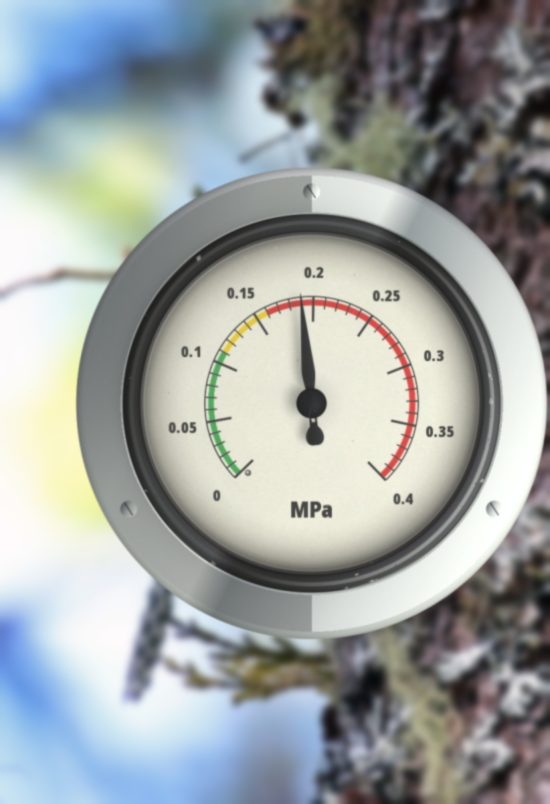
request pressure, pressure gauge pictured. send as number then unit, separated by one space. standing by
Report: 0.19 MPa
